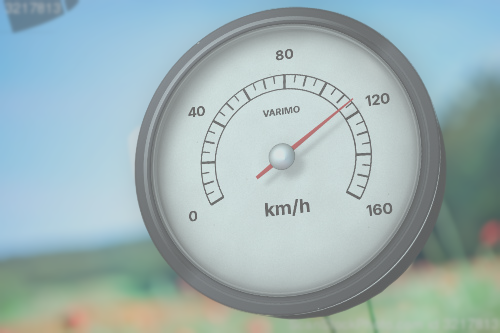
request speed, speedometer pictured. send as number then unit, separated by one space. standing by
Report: 115 km/h
